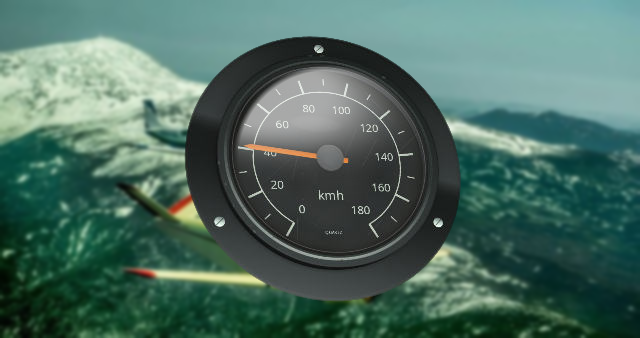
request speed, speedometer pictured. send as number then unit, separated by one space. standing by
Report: 40 km/h
